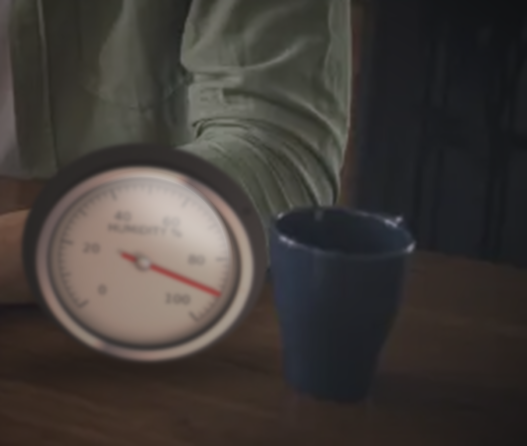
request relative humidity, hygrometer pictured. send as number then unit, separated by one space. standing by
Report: 90 %
